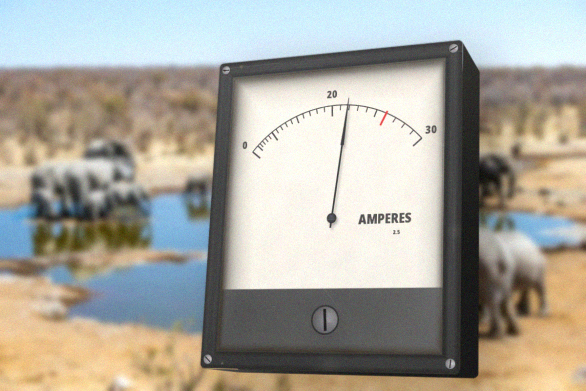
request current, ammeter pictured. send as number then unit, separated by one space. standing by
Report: 22 A
